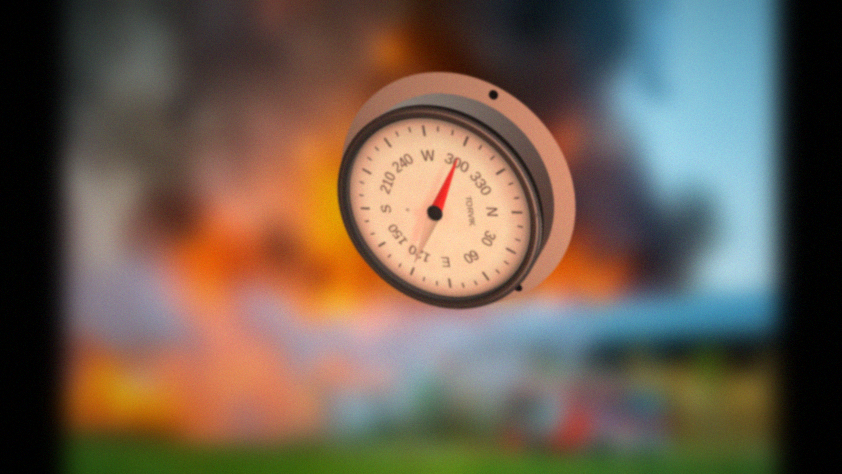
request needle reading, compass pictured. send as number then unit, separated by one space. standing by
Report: 300 °
